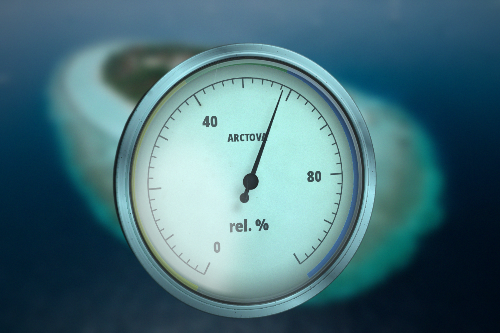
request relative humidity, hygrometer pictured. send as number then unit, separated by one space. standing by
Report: 58 %
